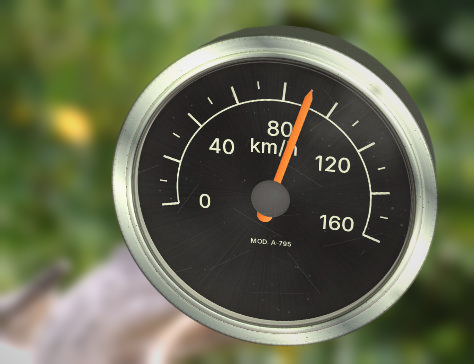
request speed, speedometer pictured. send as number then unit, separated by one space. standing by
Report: 90 km/h
